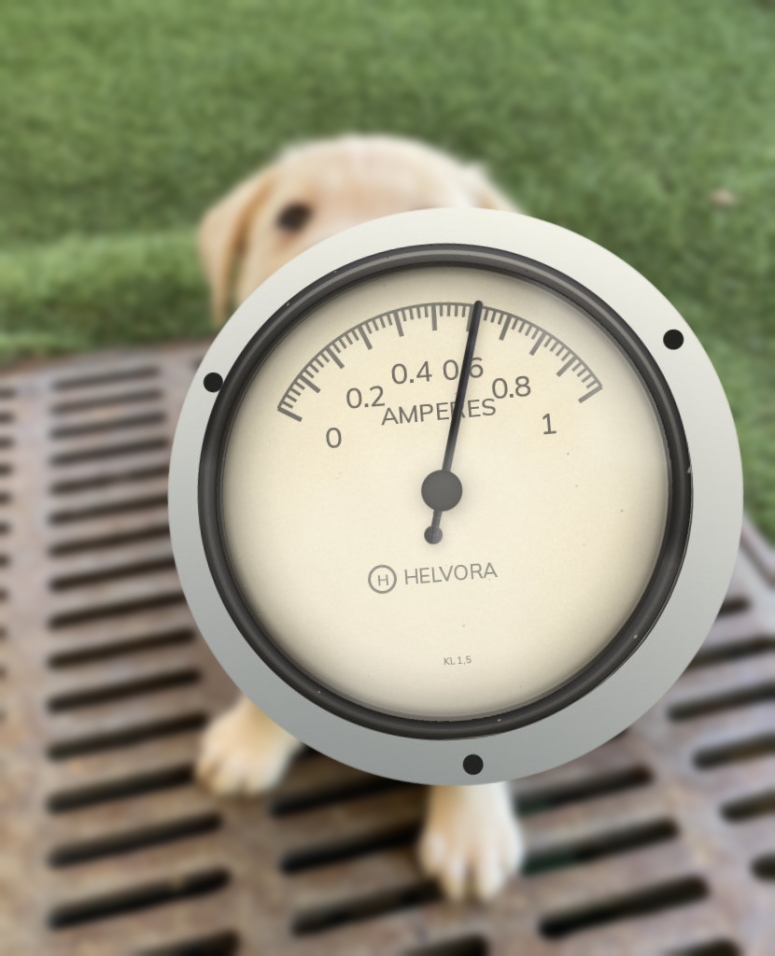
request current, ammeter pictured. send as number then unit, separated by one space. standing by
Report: 0.62 A
